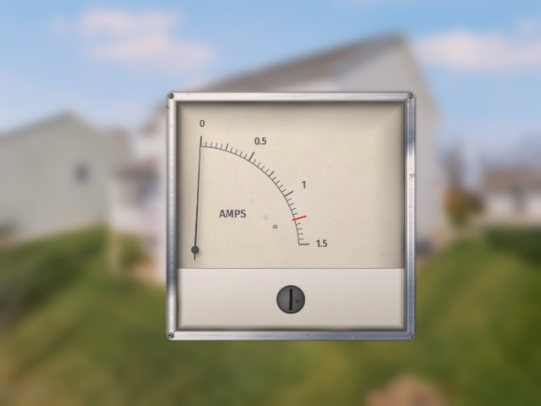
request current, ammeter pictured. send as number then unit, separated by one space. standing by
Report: 0 A
